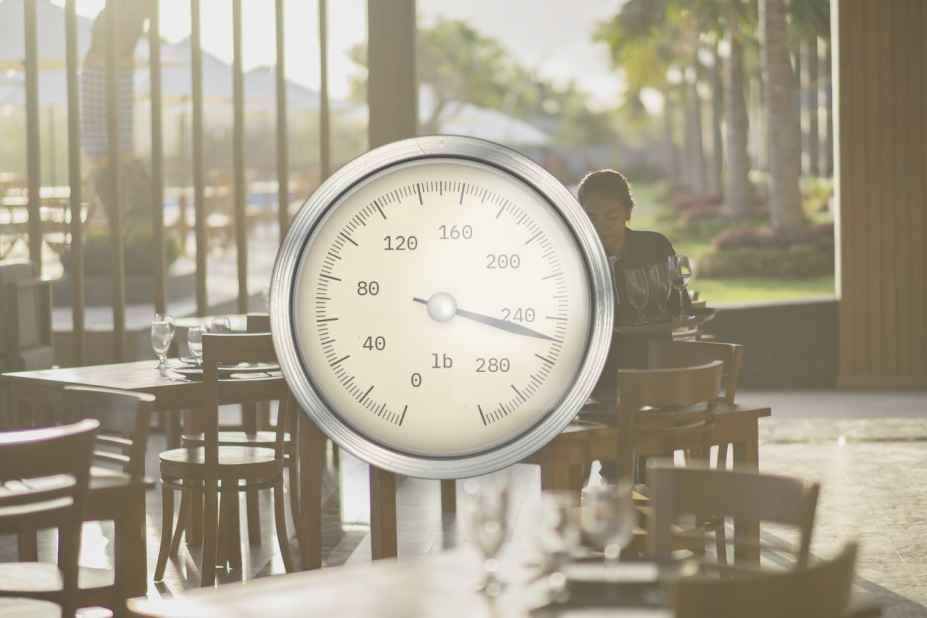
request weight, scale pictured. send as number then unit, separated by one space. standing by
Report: 250 lb
